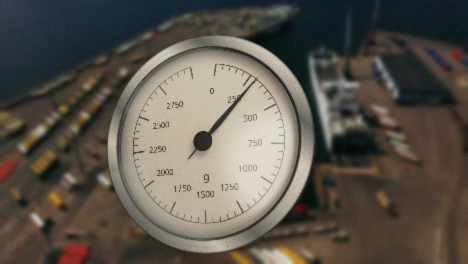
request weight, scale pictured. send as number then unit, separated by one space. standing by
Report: 300 g
